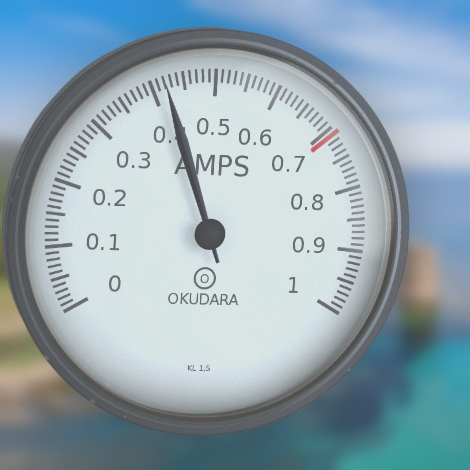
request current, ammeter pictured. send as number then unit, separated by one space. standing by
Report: 0.42 A
